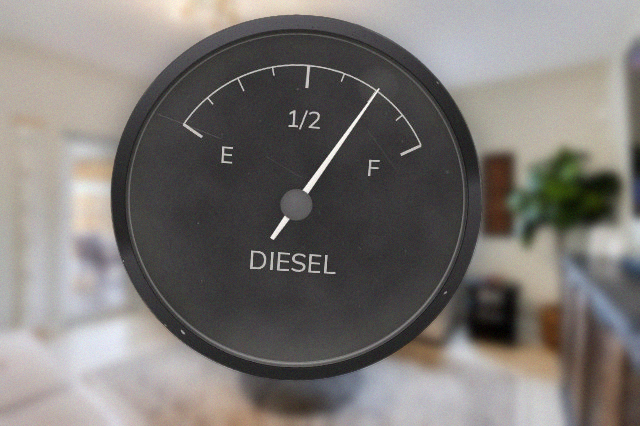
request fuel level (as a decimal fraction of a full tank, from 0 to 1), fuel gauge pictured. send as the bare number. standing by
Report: 0.75
